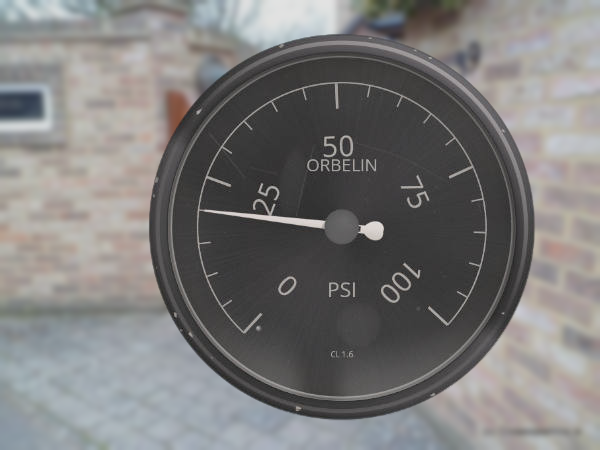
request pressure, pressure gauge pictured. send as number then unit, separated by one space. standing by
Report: 20 psi
